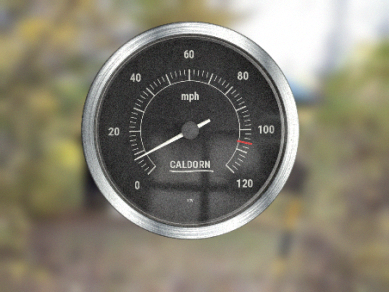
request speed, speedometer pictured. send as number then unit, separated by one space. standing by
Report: 8 mph
